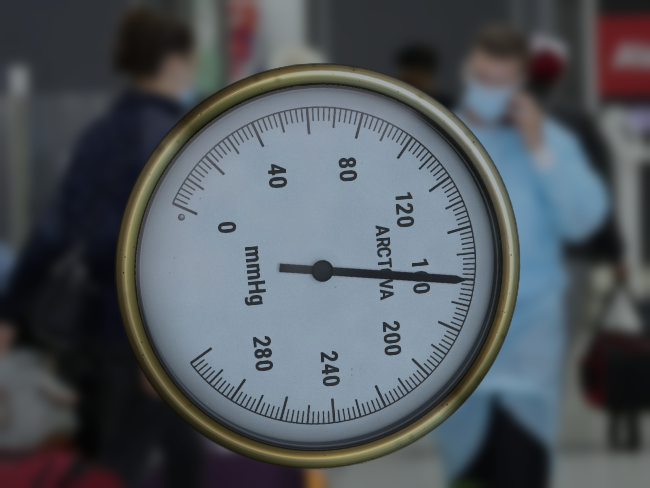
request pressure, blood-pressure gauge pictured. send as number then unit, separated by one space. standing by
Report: 160 mmHg
